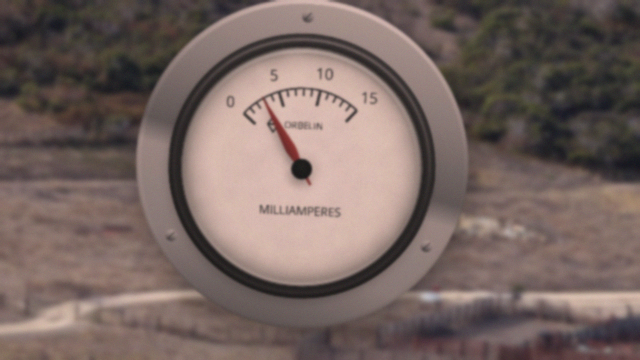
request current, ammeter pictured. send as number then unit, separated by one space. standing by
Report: 3 mA
